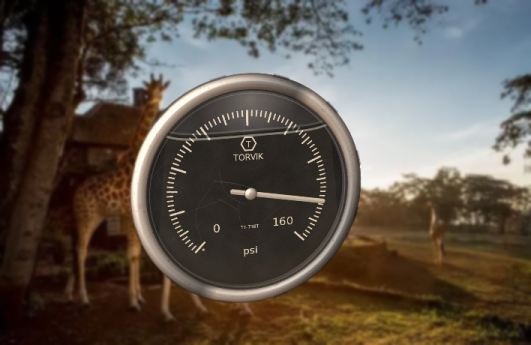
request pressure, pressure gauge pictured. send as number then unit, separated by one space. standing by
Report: 140 psi
